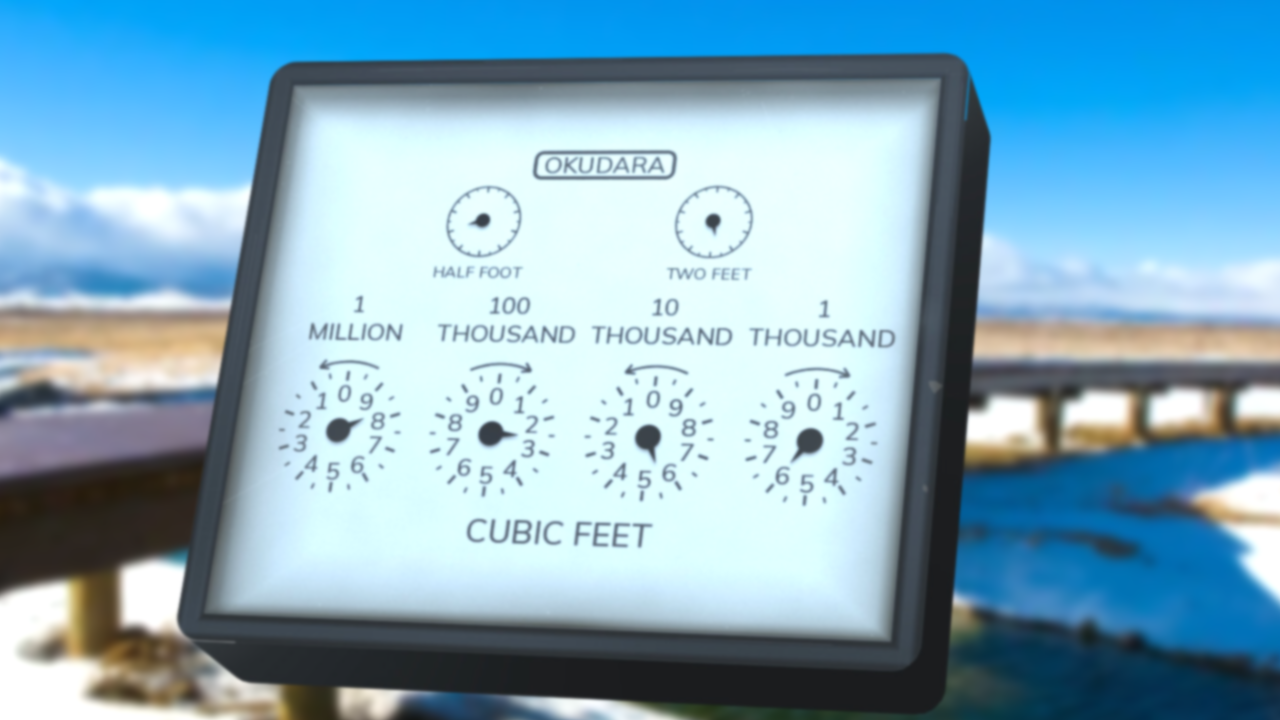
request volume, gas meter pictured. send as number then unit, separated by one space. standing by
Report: 825600 ft³
